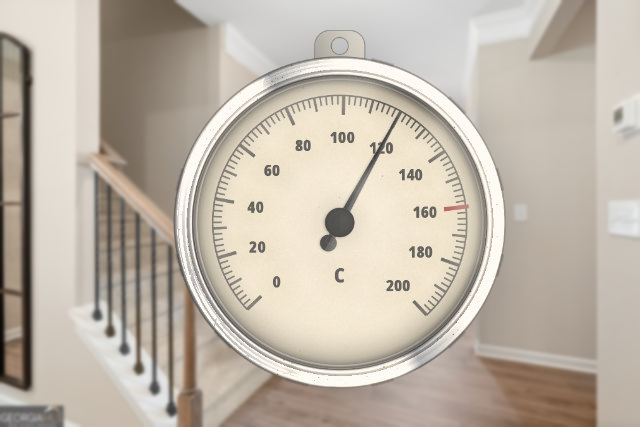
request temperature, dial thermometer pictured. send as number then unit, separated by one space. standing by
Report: 120 °C
